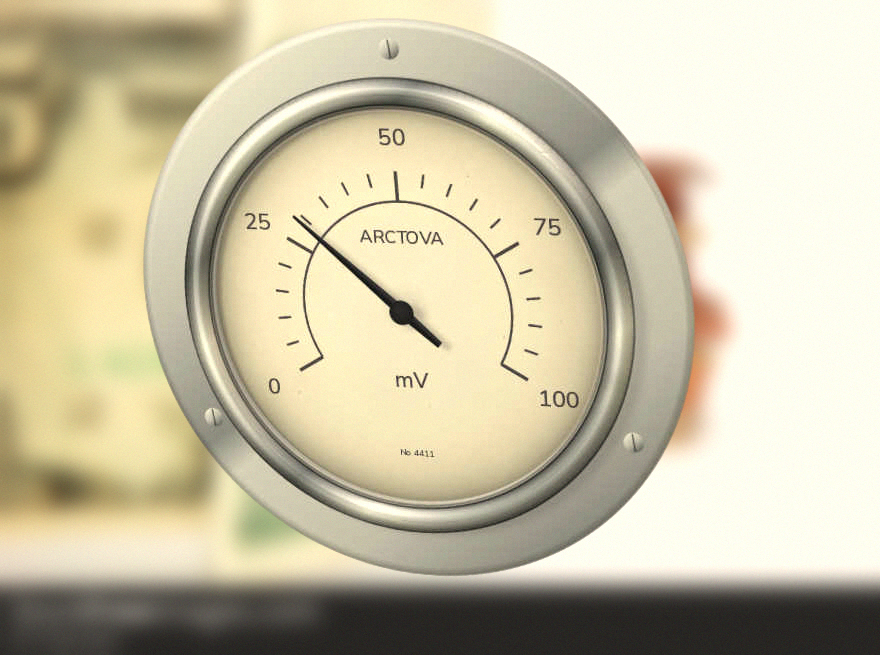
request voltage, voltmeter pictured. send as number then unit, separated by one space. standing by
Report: 30 mV
